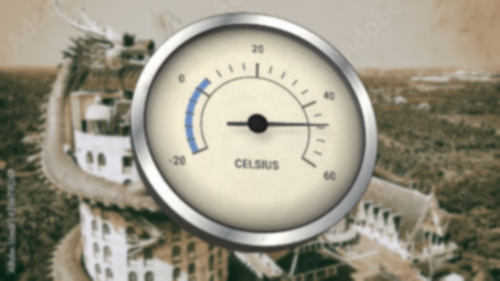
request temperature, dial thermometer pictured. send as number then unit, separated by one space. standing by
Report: 48 °C
